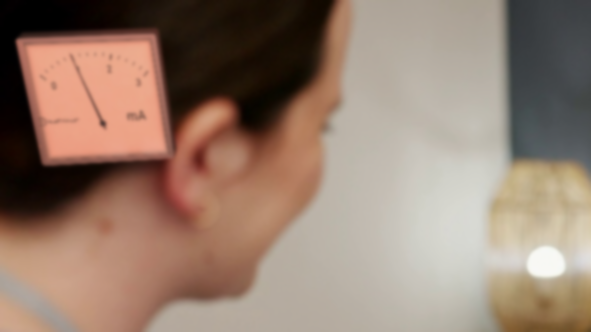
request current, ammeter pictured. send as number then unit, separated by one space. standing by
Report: 1 mA
